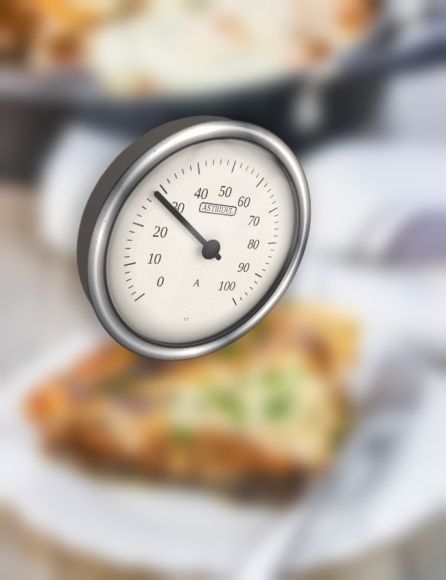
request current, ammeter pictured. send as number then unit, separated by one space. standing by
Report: 28 A
